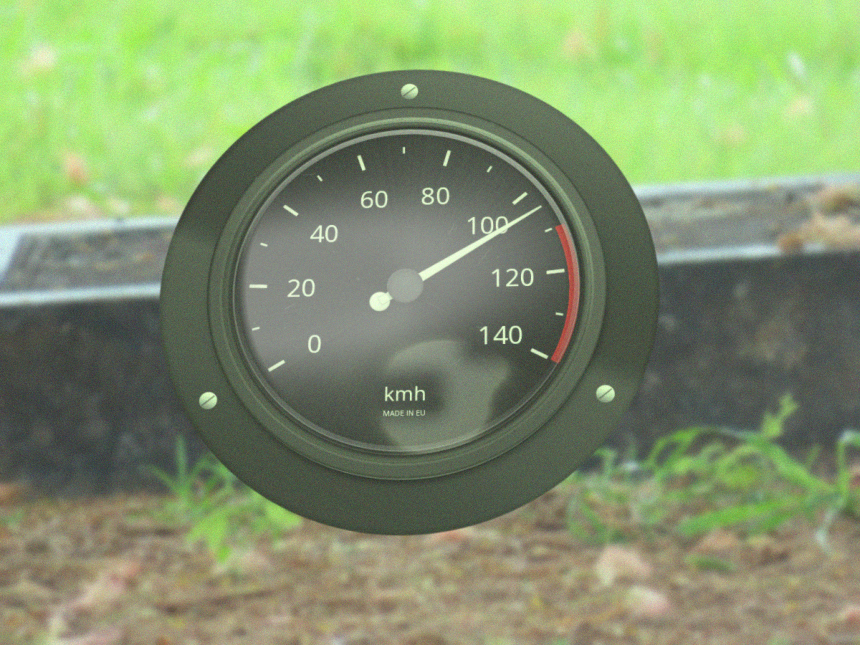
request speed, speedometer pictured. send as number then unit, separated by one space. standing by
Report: 105 km/h
